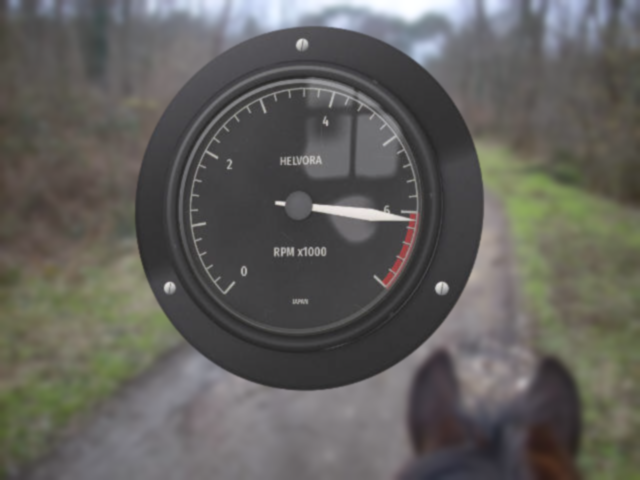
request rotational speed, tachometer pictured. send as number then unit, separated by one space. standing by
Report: 6100 rpm
